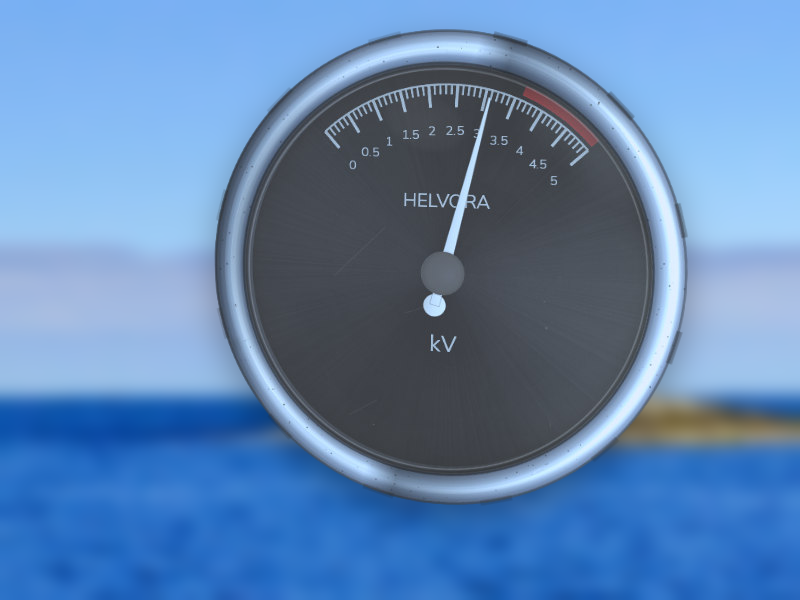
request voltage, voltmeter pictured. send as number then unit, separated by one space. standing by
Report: 3.1 kV
